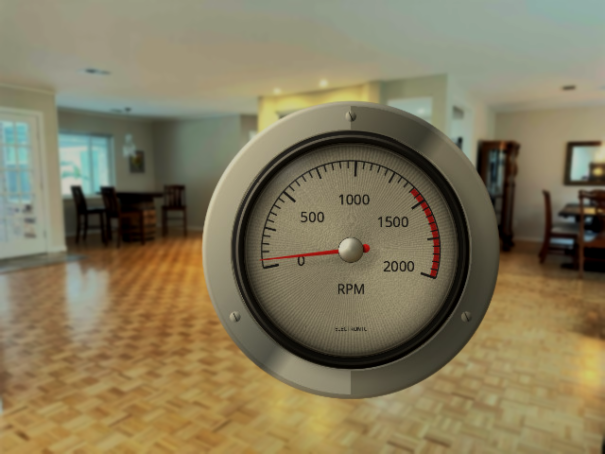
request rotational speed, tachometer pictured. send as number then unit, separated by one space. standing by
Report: 50 rpm
